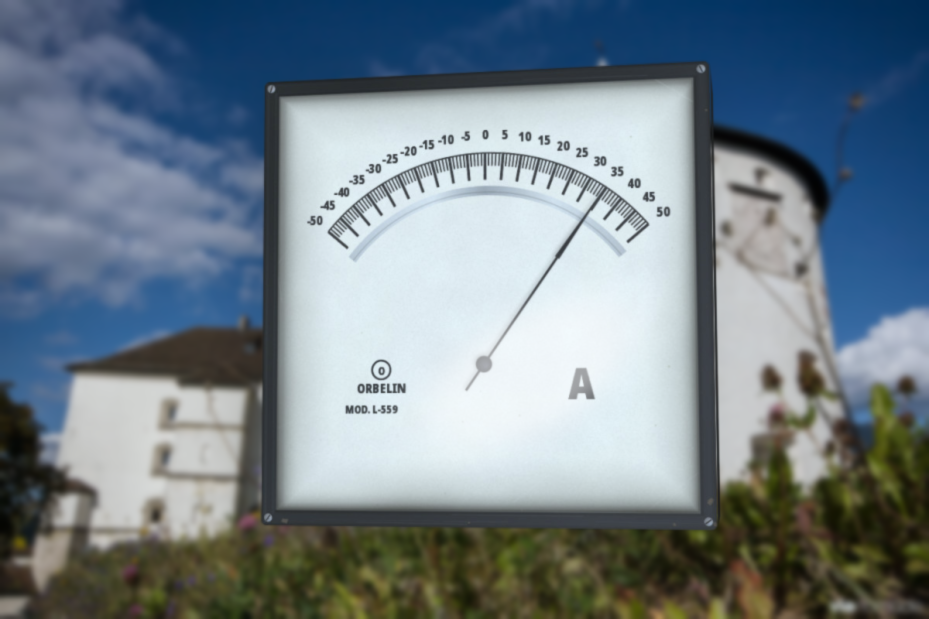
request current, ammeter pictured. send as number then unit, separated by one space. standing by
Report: 35 A
